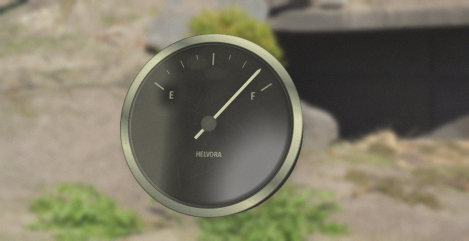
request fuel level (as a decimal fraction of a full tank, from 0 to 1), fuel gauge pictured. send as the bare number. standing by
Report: 0.875
